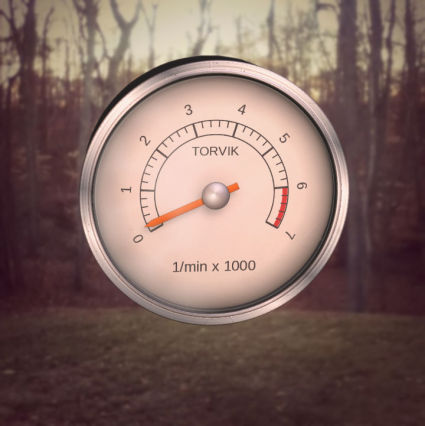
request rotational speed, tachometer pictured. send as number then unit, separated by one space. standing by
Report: 200 rpm
